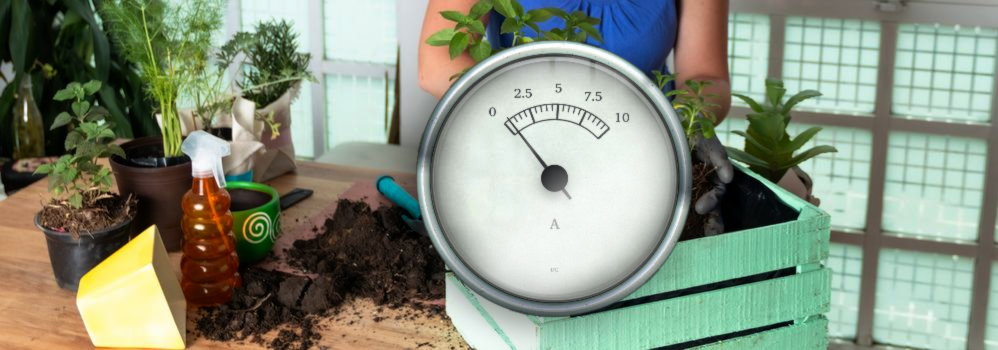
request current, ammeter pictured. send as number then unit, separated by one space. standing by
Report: 0.5 A
